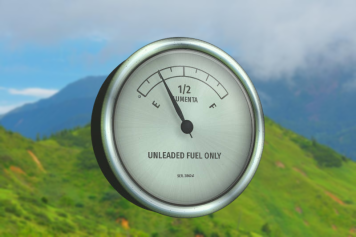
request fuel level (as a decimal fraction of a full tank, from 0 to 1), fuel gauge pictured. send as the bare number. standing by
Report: 0.25
